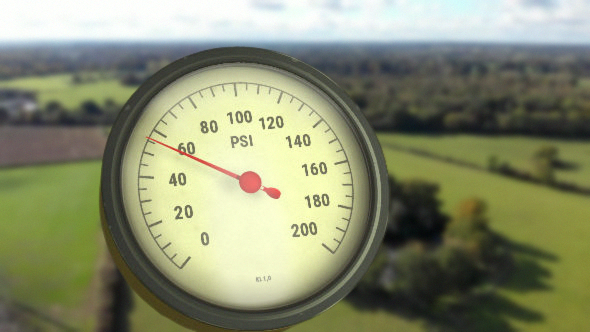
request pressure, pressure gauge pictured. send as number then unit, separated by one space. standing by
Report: 55 psi
